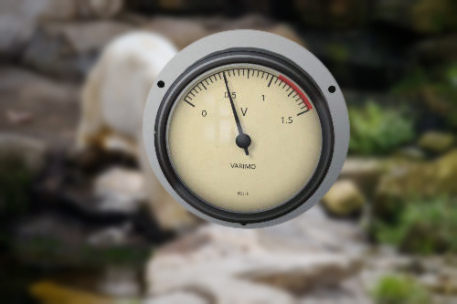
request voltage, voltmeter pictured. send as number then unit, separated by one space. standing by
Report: 0.5 V
